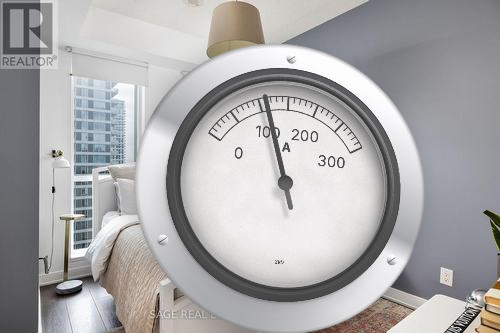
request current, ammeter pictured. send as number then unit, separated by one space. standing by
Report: 110 A
